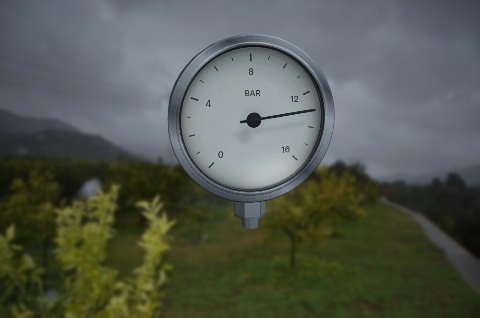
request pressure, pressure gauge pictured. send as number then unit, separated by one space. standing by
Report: 13 bar
